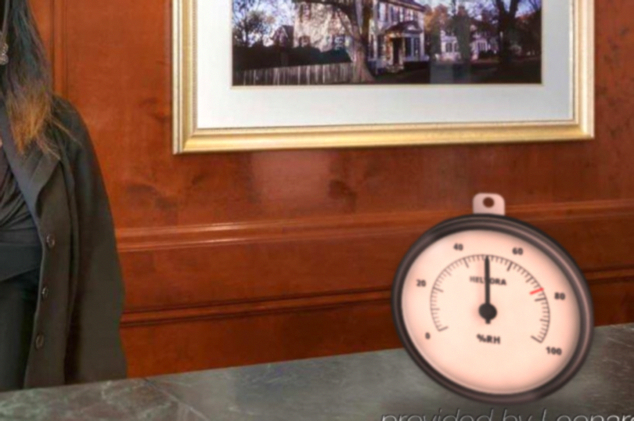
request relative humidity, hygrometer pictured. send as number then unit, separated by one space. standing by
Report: 50 %
